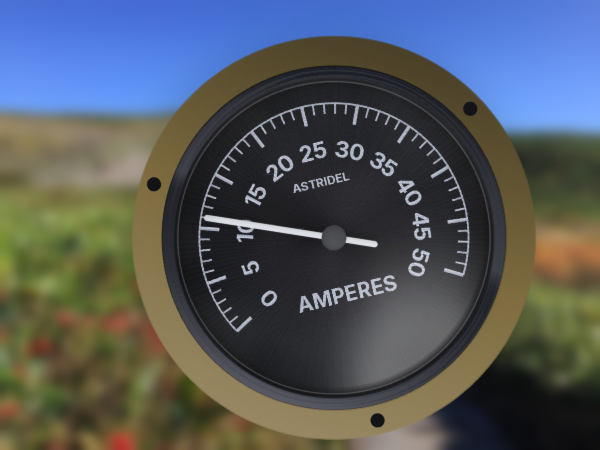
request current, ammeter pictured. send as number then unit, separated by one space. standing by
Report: 11 A
